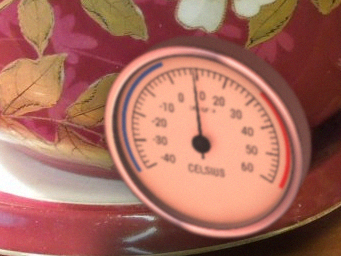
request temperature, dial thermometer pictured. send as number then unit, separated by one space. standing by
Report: 10 °C
